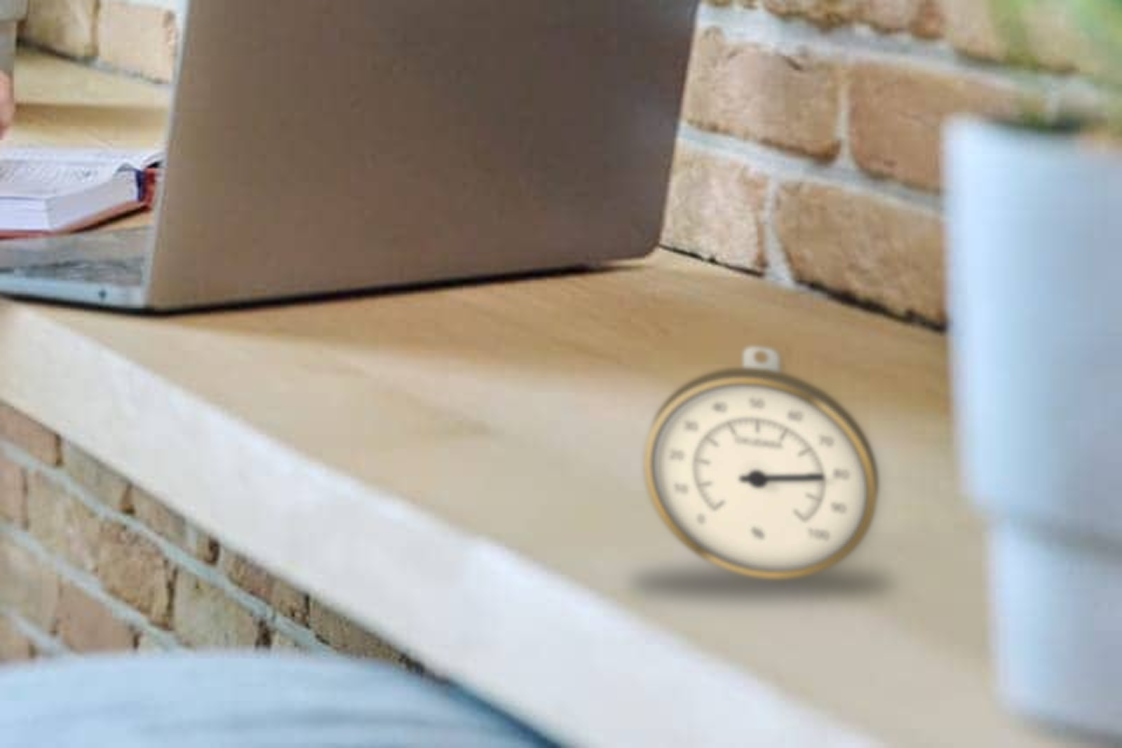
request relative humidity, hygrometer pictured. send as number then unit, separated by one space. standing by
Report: 80 %
